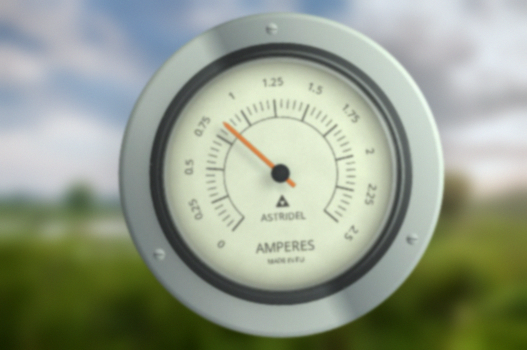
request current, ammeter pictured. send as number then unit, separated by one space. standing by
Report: 0.85 A
